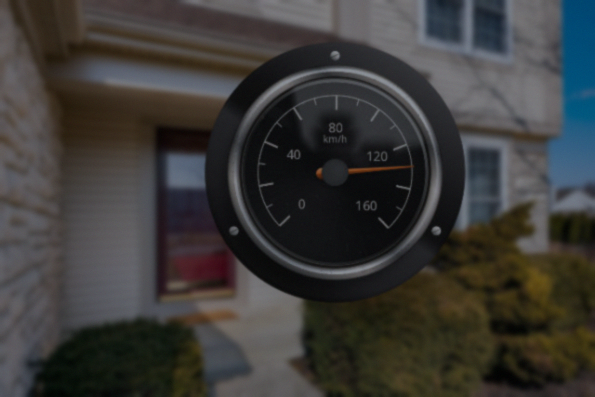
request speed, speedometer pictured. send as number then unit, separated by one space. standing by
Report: 130 km/h
